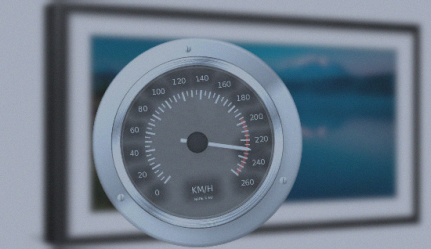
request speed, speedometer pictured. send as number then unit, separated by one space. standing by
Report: 230 km/h
